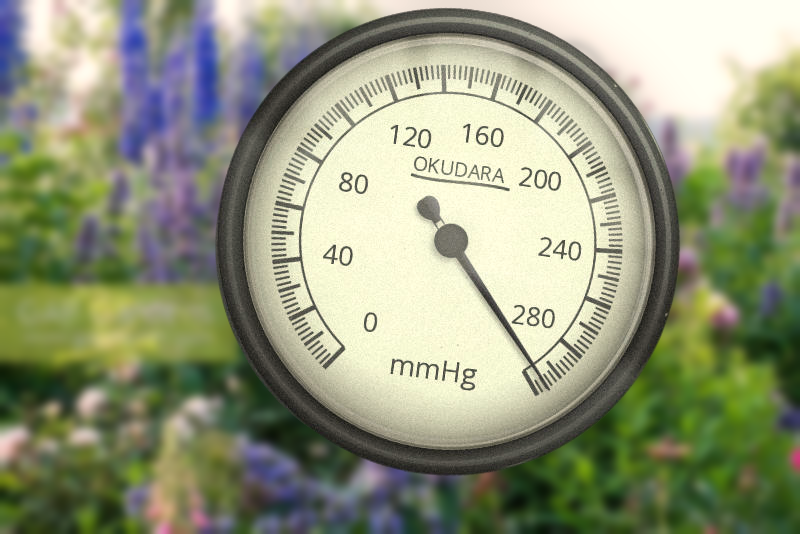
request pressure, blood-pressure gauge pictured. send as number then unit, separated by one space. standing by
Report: 296 mmHg
